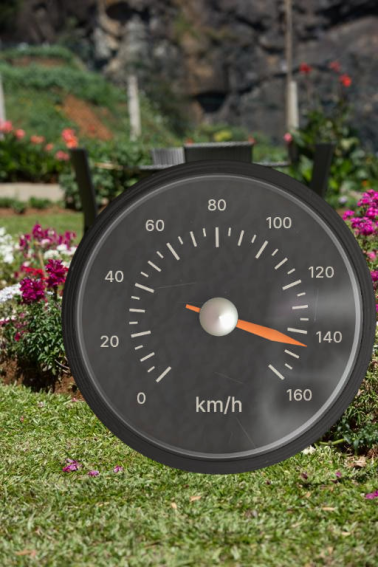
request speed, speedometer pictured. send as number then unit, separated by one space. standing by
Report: 145 km/h
